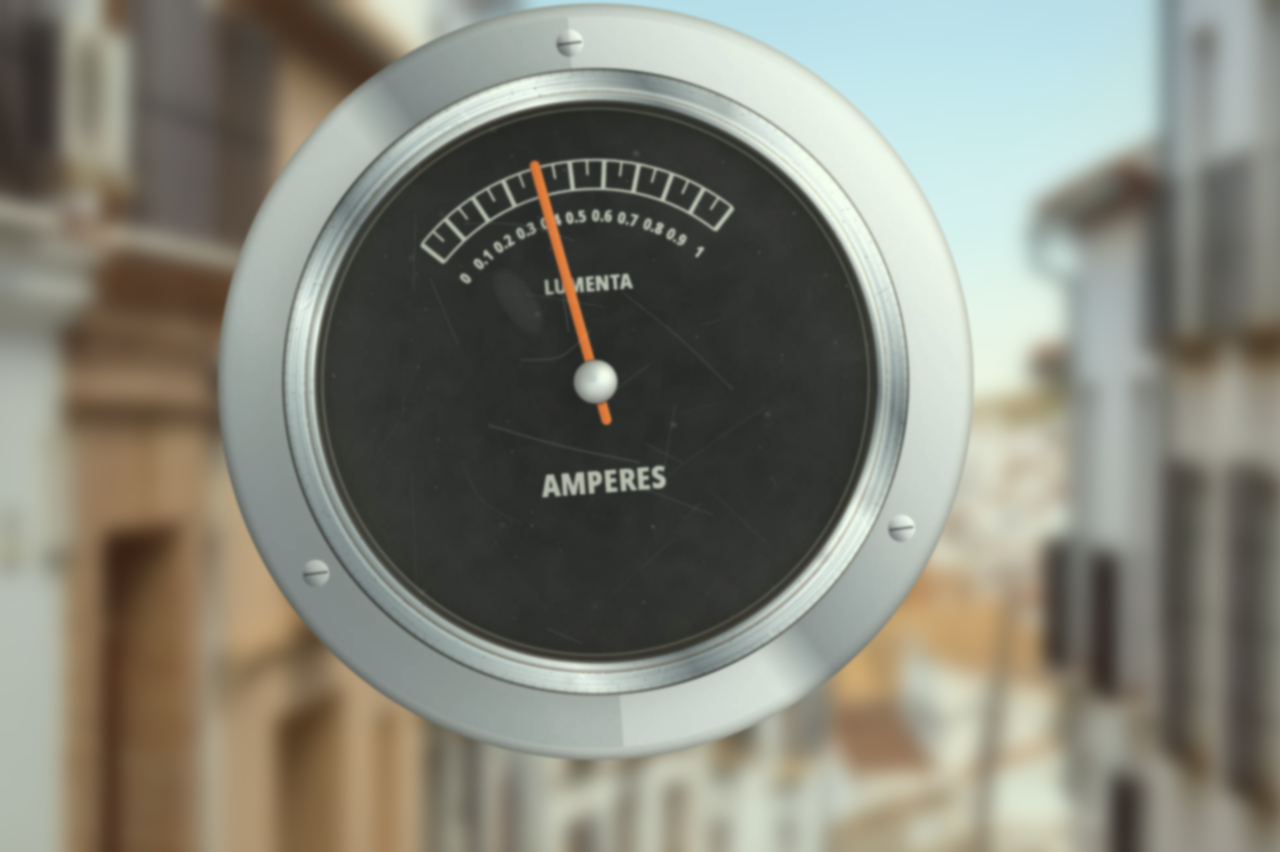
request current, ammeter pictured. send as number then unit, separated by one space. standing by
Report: 0.4 A
